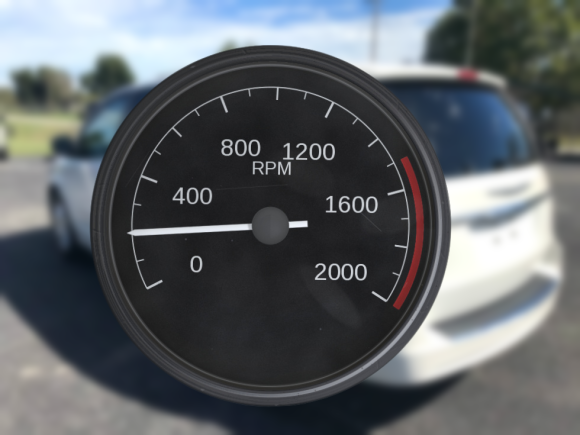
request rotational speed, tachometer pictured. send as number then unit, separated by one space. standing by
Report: 200 rpm
